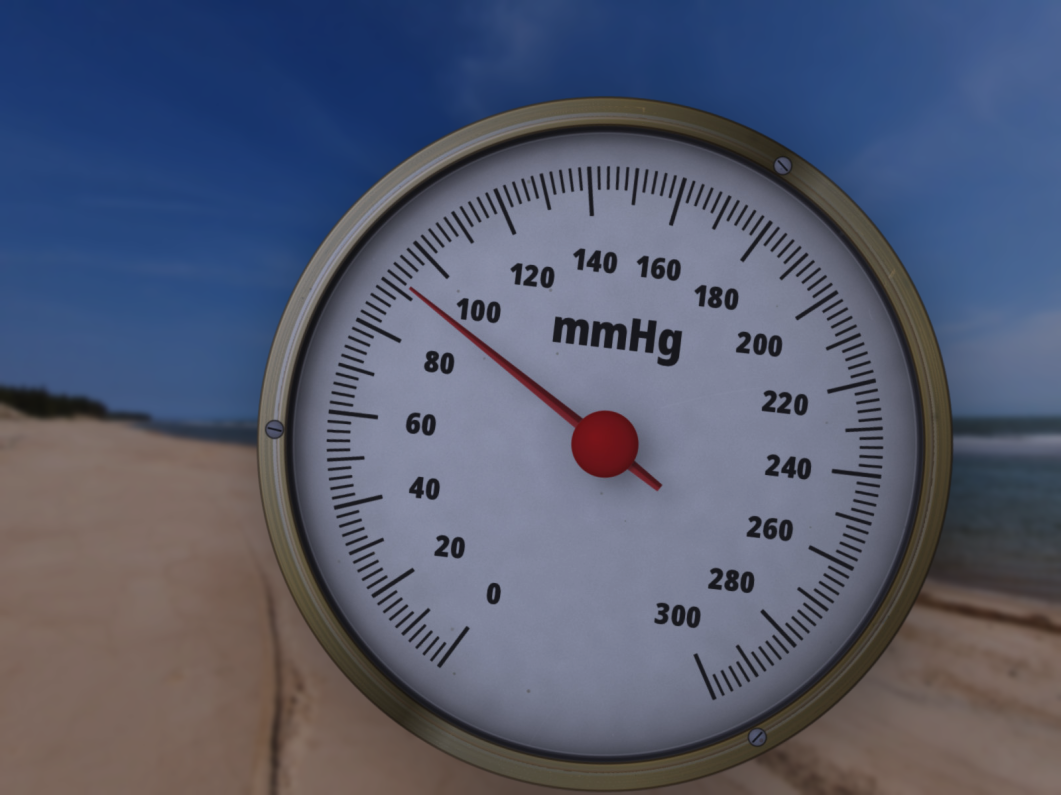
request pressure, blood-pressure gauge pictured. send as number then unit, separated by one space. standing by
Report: 92 mmHg
